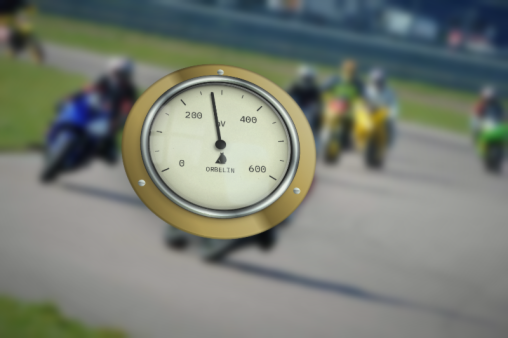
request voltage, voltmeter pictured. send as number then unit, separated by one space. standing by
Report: 275 mV
